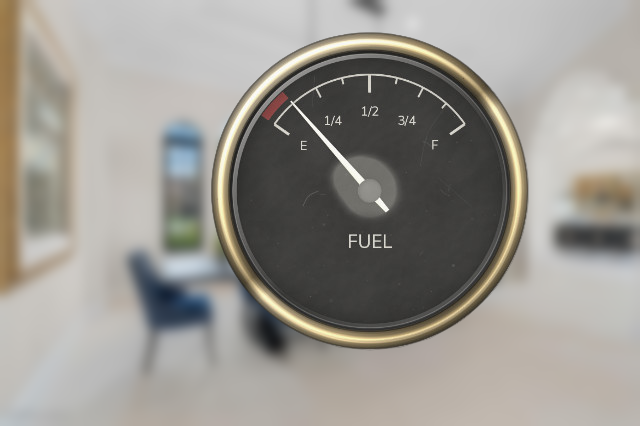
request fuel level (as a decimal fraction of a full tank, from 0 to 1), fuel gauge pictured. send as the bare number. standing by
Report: 0.125
